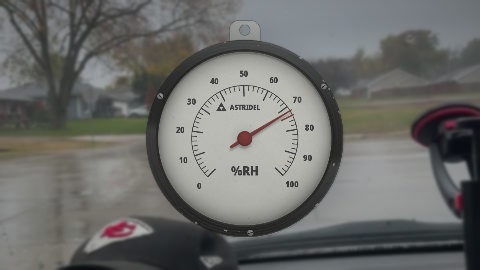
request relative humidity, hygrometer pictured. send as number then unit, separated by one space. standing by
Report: 72 %
